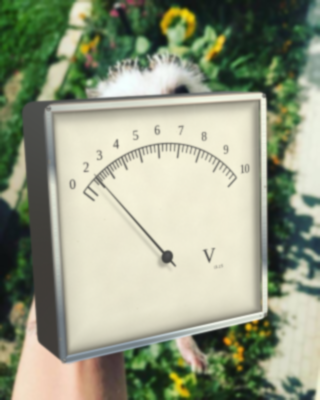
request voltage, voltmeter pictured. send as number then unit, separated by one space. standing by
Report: 2 V
